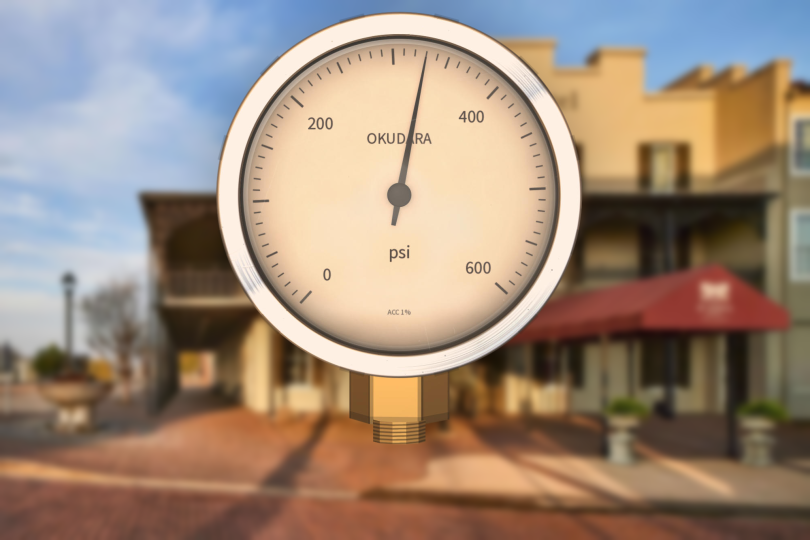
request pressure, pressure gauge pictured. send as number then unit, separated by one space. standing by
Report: 330 psi
